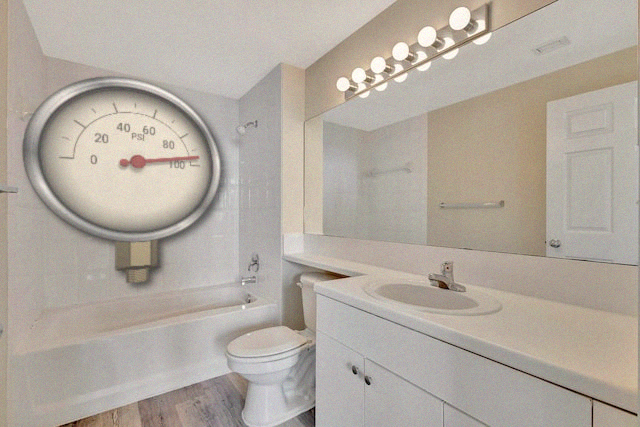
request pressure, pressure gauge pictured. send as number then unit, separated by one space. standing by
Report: 95 psi
